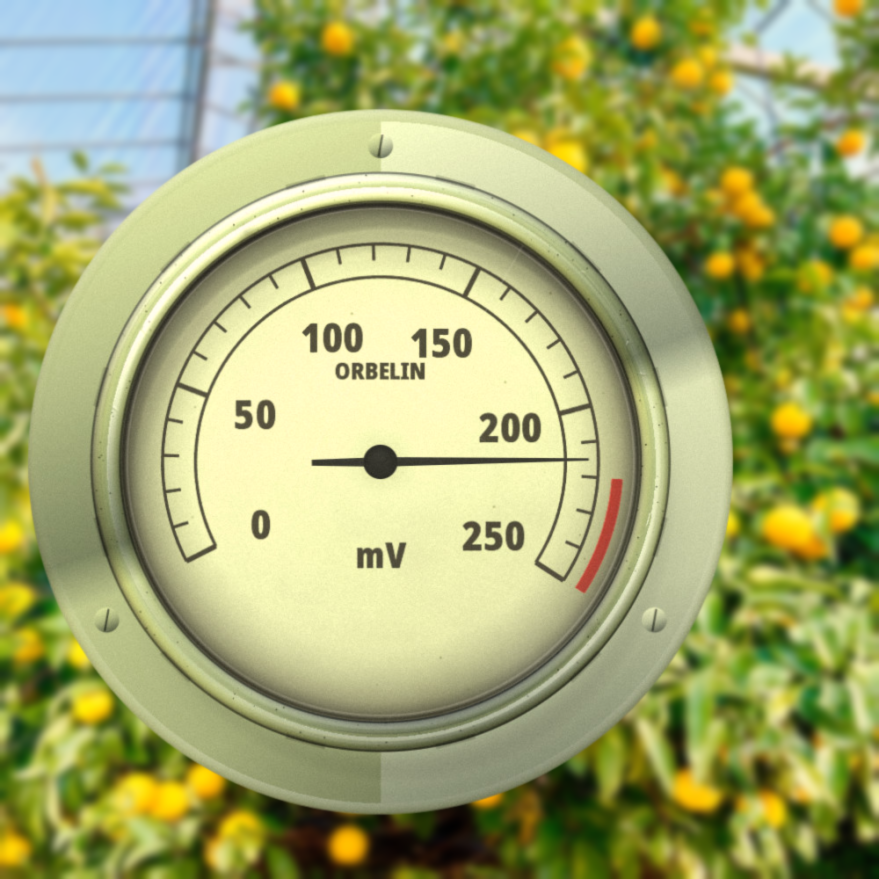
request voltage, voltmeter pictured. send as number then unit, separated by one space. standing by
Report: 215 mV
